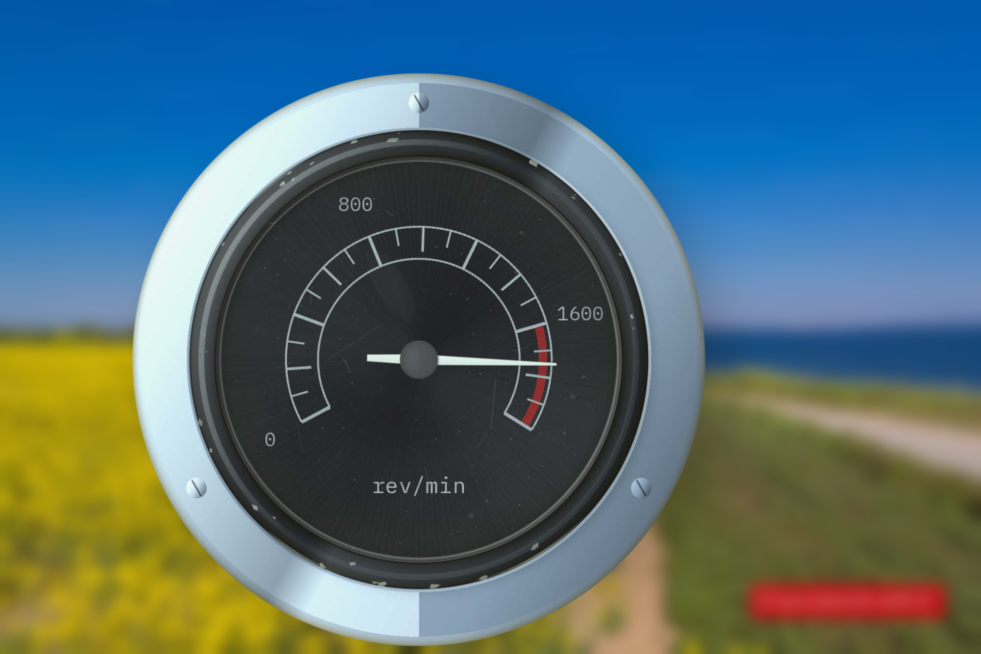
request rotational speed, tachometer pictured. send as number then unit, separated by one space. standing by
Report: 1750 rpm
